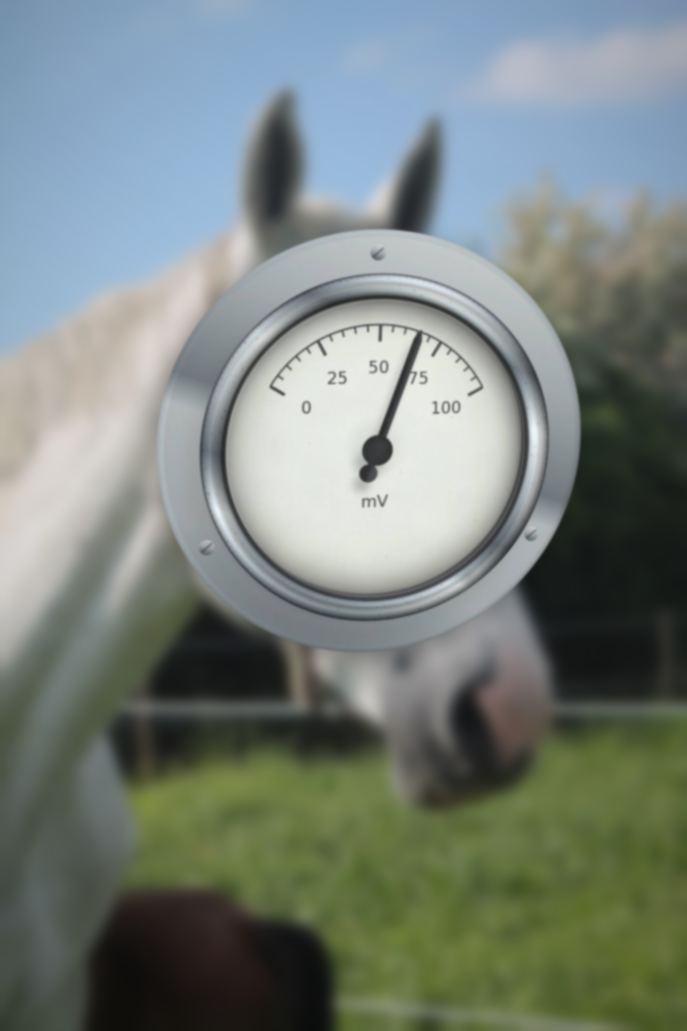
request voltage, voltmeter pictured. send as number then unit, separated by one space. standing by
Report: 65 mV
